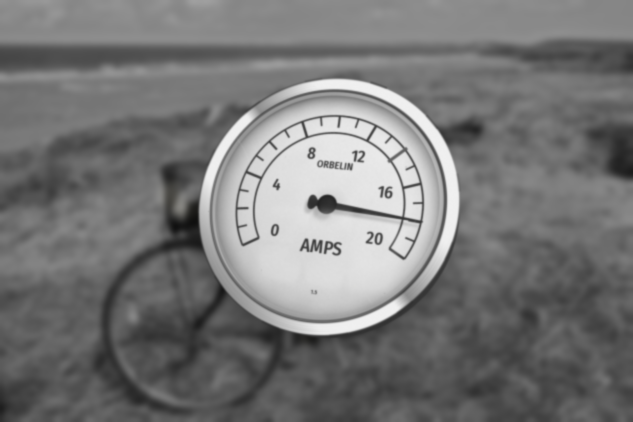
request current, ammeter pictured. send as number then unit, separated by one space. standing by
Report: 18 A
